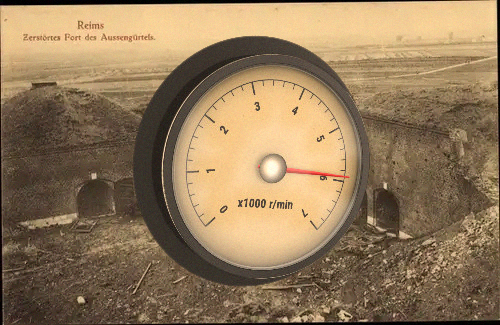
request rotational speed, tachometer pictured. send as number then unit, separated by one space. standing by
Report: 5900 rpm
